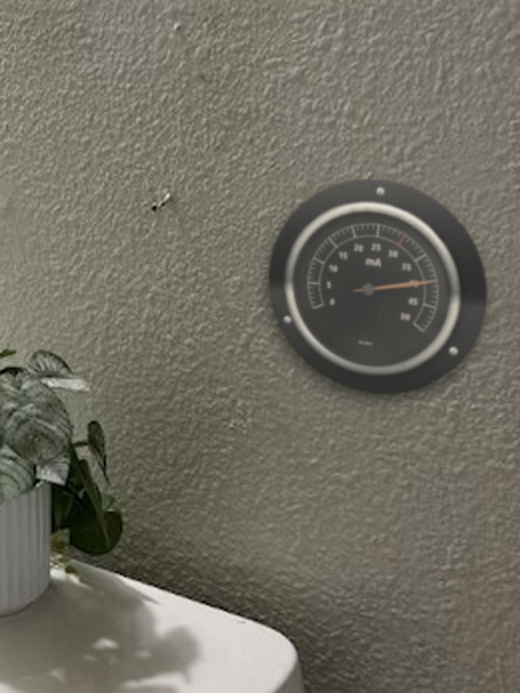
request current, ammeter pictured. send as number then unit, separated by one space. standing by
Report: 40 mA
